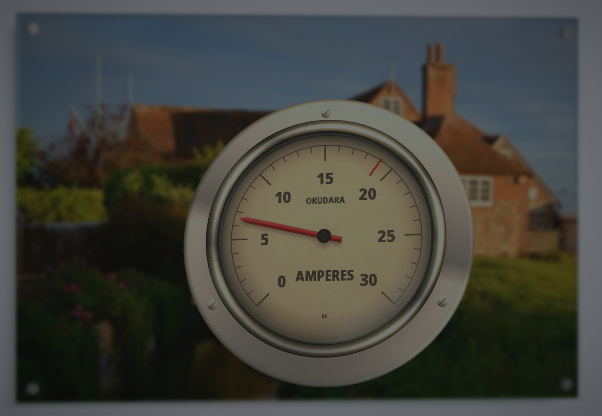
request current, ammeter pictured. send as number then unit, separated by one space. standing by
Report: 6.5 A
